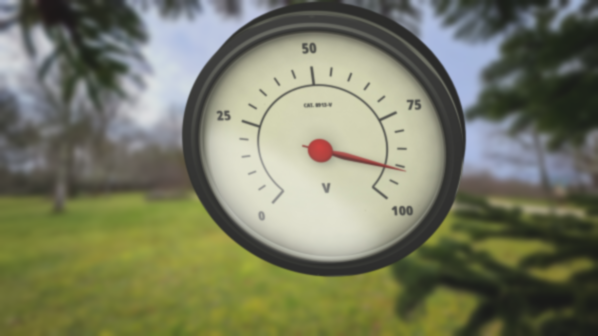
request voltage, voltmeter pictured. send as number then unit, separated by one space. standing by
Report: 90 V
